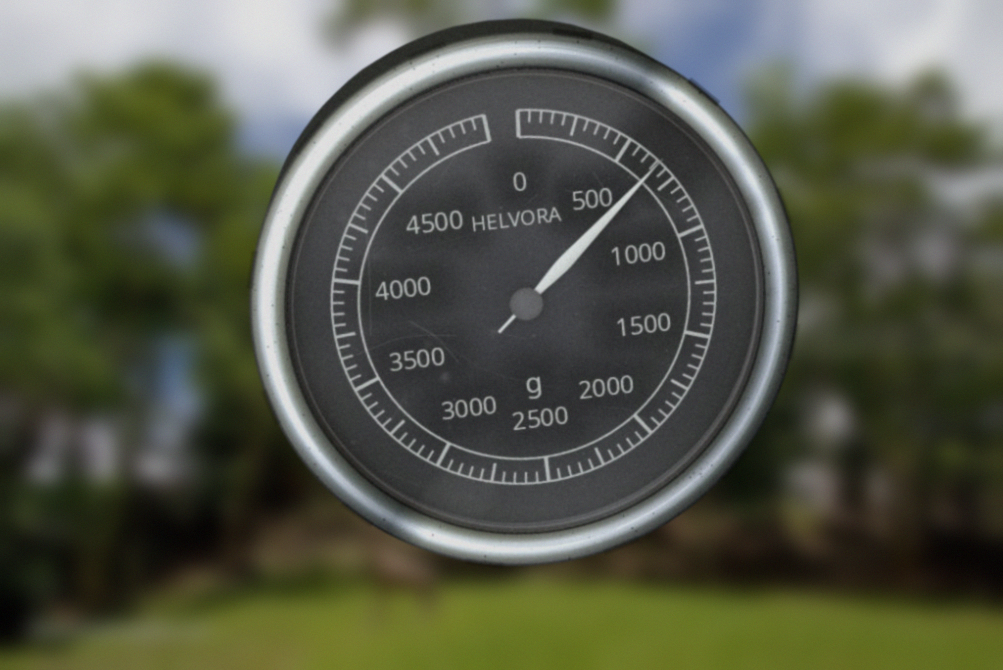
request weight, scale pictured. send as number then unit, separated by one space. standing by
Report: 650 g
